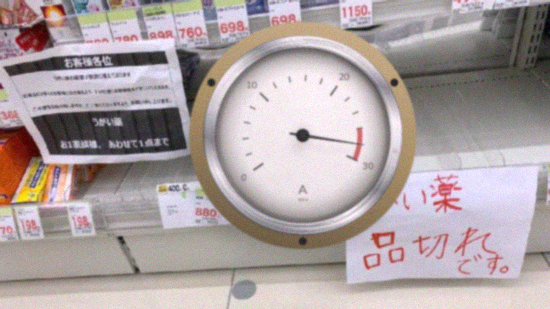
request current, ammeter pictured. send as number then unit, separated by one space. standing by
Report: 28 A
